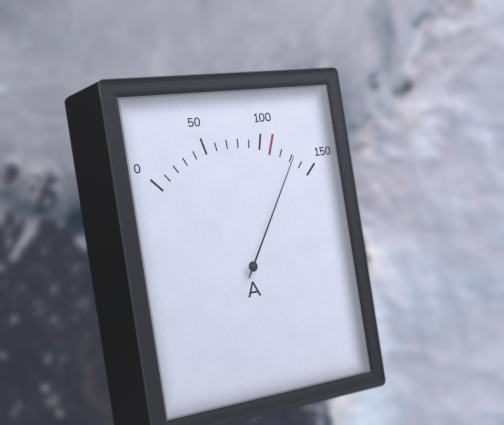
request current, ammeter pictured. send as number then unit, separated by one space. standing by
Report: 130 A
